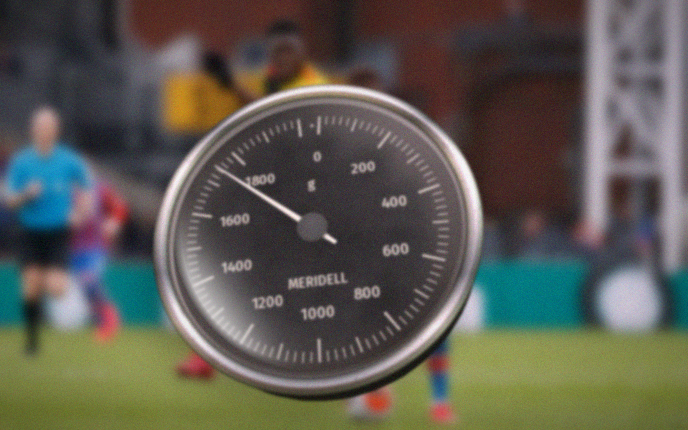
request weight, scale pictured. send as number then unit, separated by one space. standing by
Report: 1740 g
